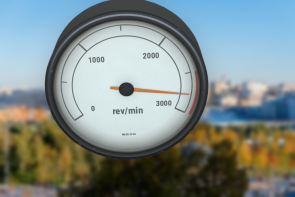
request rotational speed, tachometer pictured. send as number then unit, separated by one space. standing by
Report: 2750 rpm
